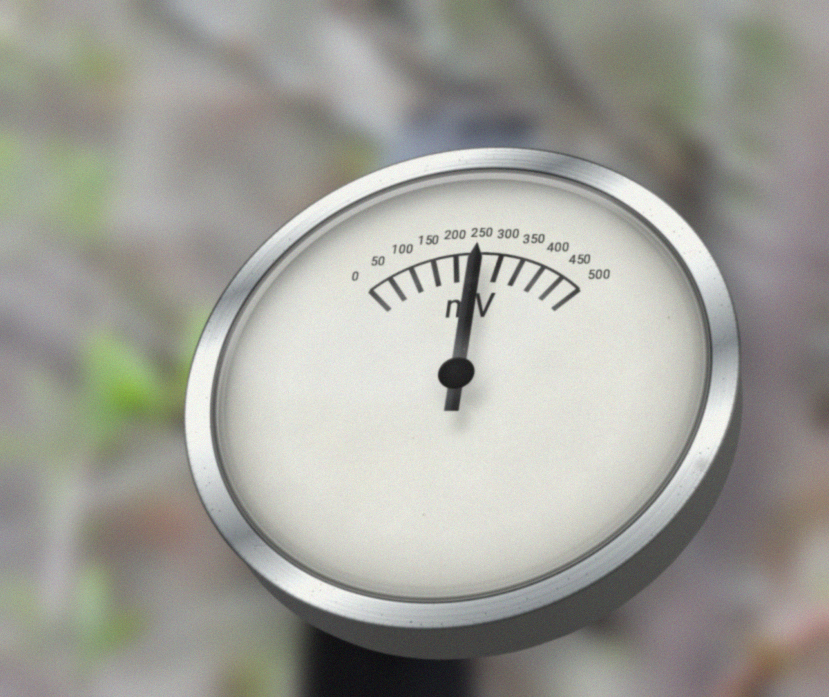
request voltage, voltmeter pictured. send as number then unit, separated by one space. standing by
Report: 250 mV
